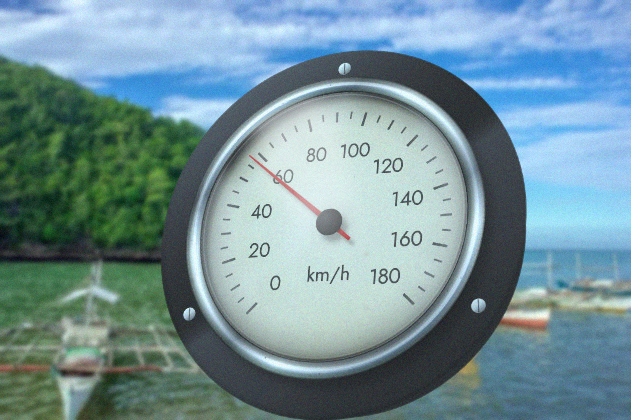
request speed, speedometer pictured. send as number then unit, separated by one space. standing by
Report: 57.5 km/h
